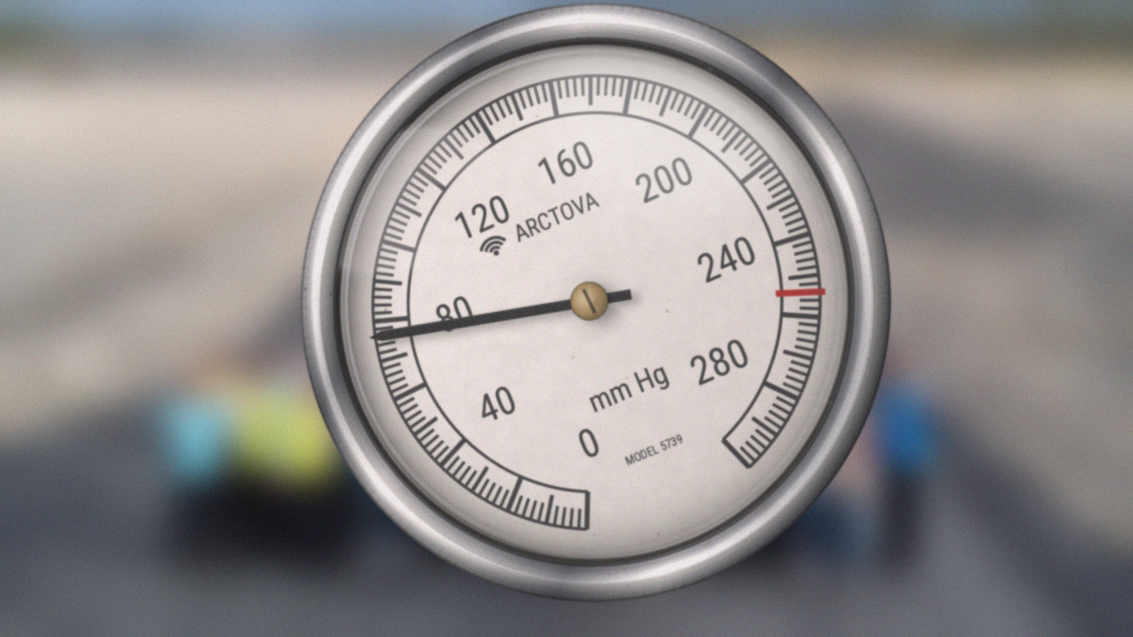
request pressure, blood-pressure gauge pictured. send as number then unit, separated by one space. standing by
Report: 76 mmHg
